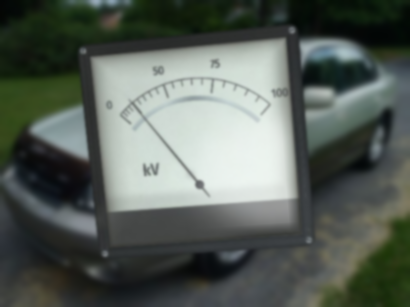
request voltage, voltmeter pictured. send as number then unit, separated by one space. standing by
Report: 25 kV
